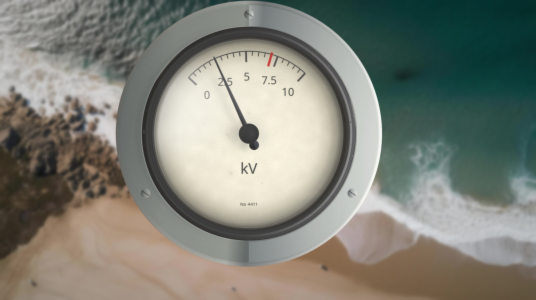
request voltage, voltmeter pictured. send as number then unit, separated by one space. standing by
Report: 2.5 kV
